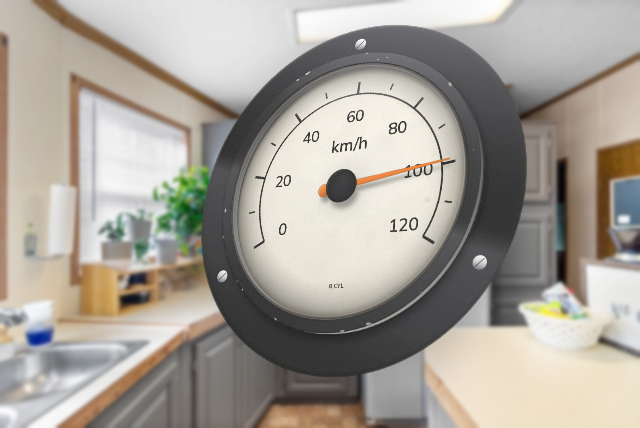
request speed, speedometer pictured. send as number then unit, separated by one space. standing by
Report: 100 km/h
